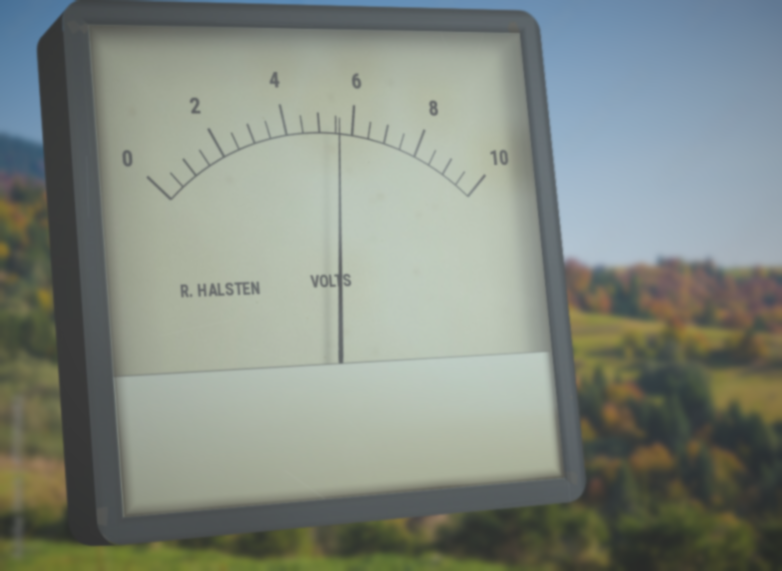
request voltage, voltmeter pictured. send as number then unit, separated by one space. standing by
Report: 5.5 V
